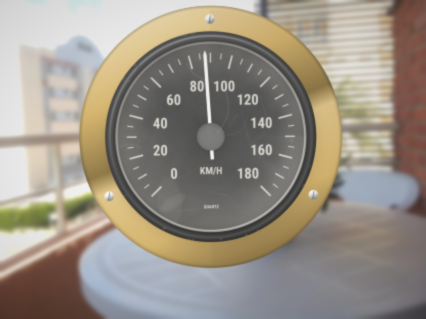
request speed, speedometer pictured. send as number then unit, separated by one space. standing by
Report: 87.5 km/h
